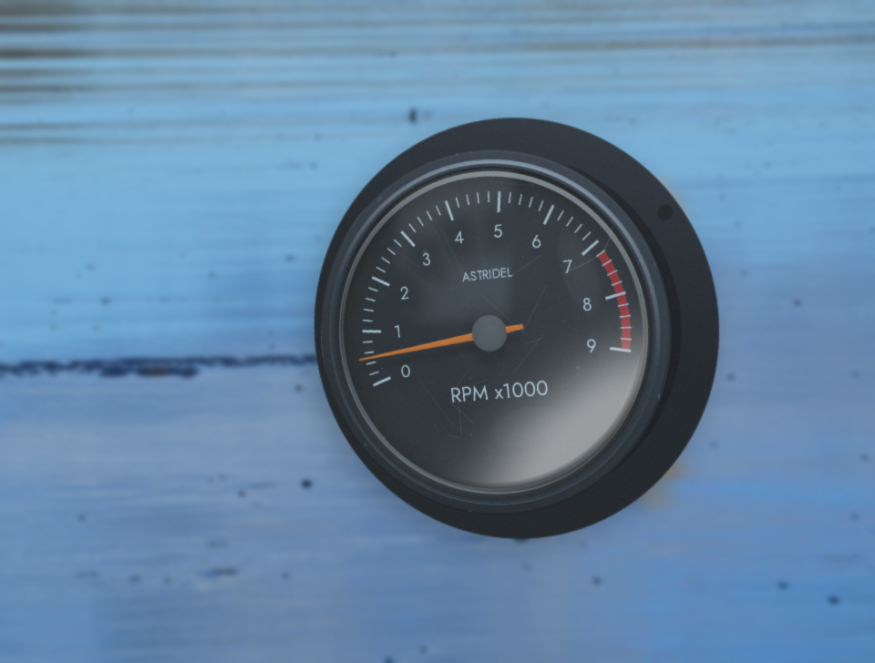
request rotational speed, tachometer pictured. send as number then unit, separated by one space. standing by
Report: 500 rpm
